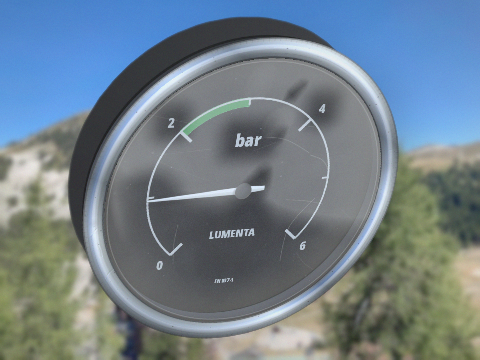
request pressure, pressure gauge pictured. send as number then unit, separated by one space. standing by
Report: 1 bar
